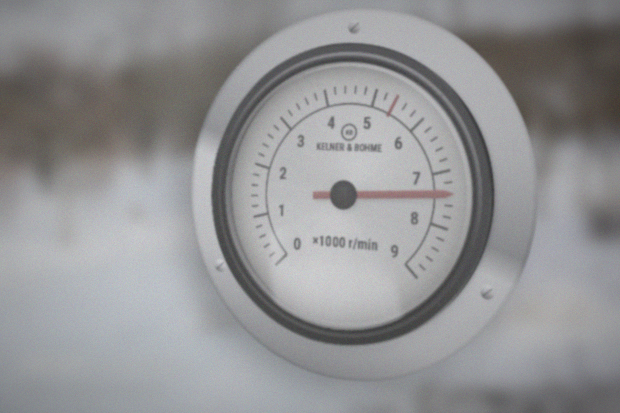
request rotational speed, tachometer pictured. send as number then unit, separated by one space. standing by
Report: 7400 rpm
